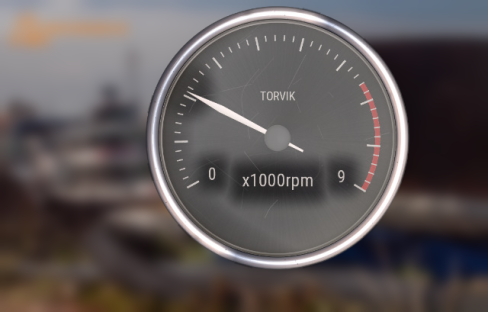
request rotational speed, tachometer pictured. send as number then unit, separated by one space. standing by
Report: 2100 rpm
